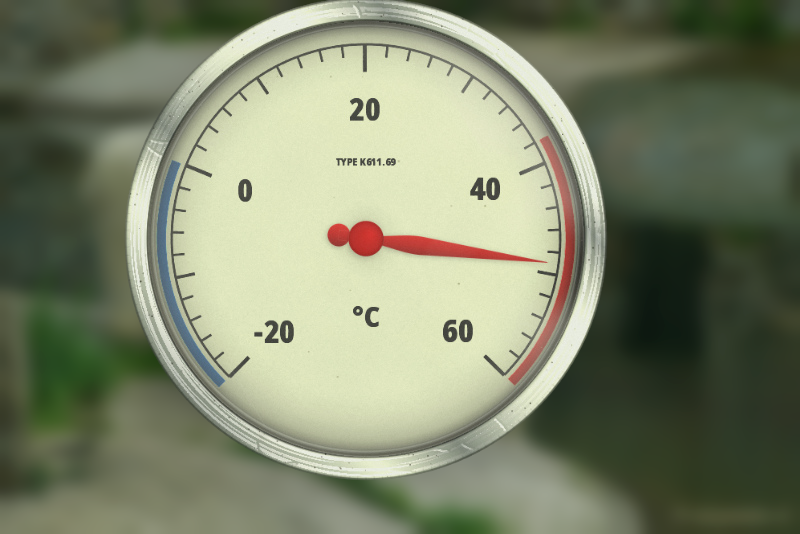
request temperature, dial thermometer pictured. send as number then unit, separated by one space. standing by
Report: 49 °C
